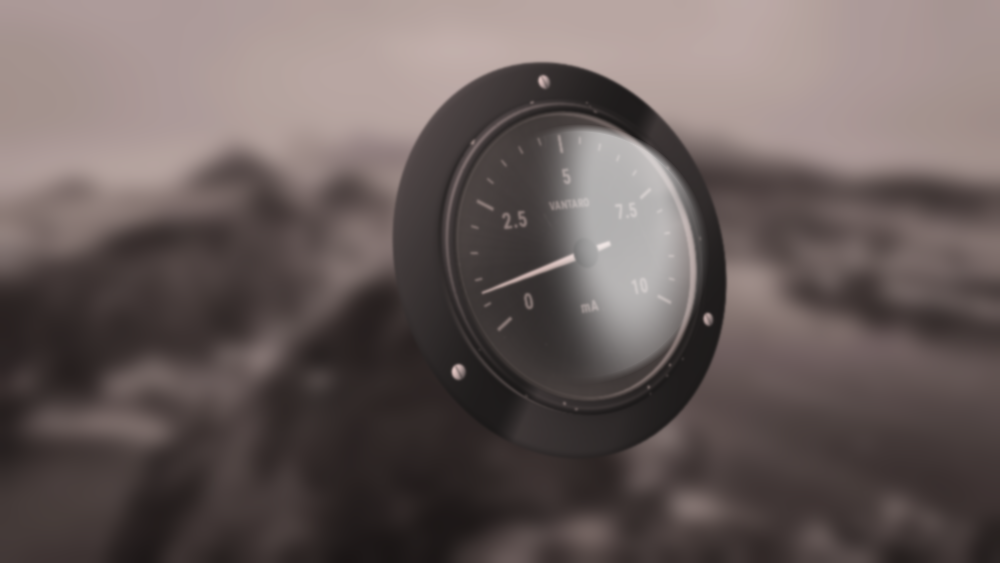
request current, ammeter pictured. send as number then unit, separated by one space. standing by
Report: 0.75 mA
